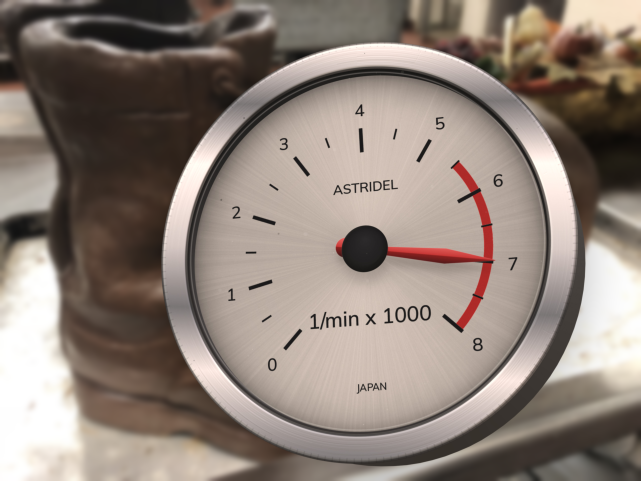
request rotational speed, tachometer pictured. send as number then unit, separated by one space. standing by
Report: 7000 rpm
